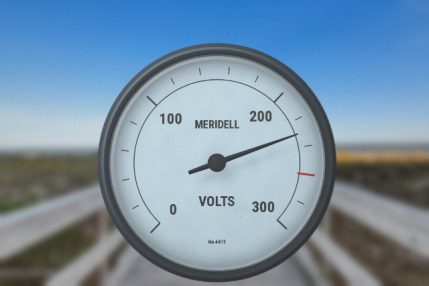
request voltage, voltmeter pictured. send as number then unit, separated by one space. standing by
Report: 230 V
